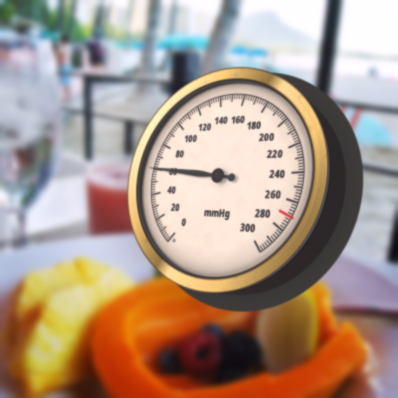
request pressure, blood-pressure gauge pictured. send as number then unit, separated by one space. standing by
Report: 60 mmHg
